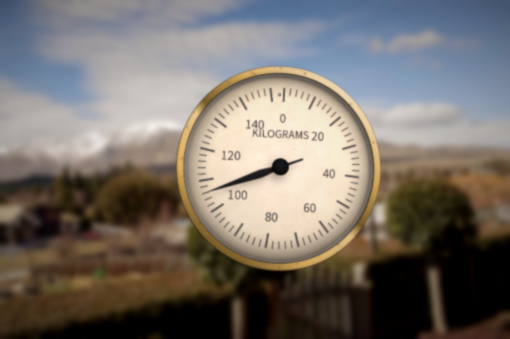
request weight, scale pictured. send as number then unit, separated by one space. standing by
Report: 106 kg
